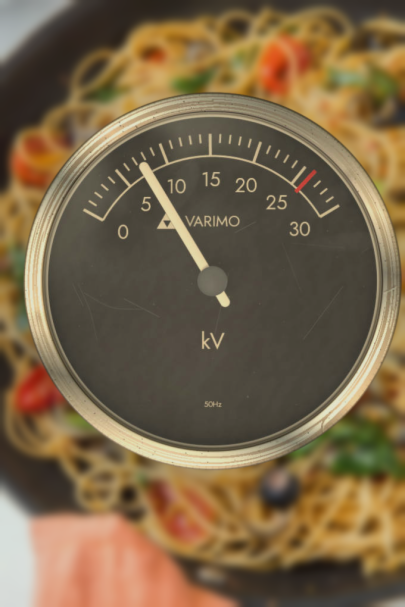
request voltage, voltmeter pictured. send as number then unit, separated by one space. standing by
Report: 7.5 kV
